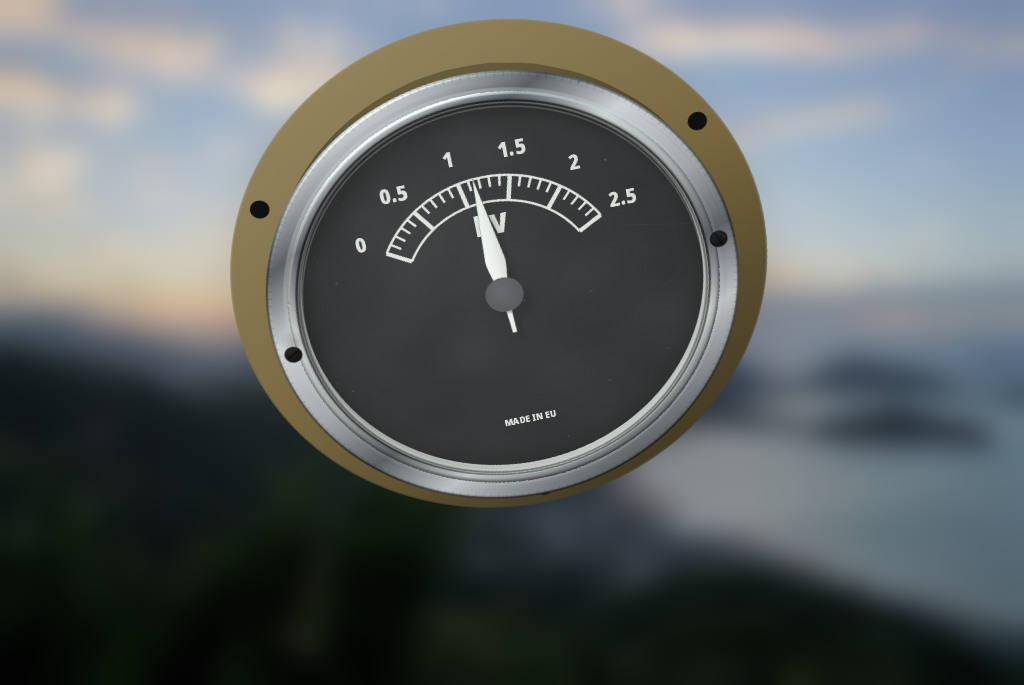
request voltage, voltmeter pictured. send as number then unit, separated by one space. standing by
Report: 1.15 kV
